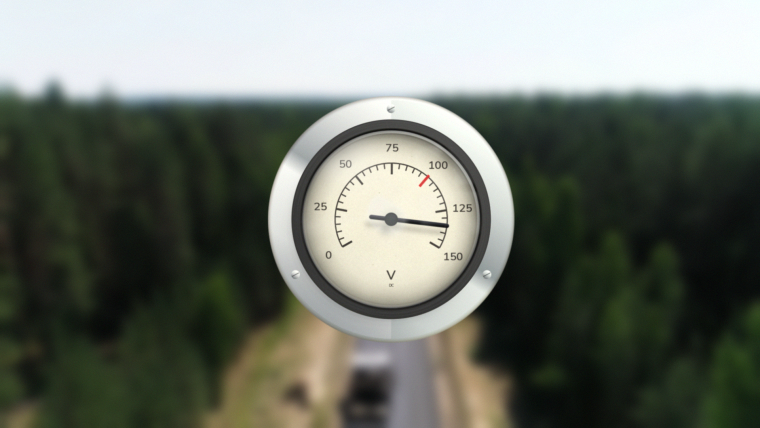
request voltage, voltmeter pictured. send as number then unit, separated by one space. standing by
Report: 135 V
